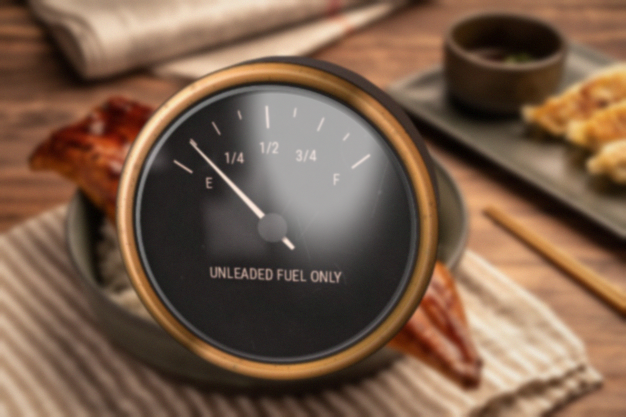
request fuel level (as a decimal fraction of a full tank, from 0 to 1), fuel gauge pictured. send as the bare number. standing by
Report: 0.125
